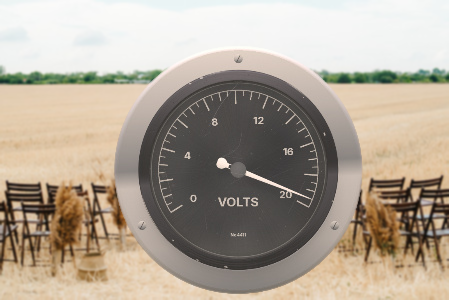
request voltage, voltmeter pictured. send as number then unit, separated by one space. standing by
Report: 19.5 V
